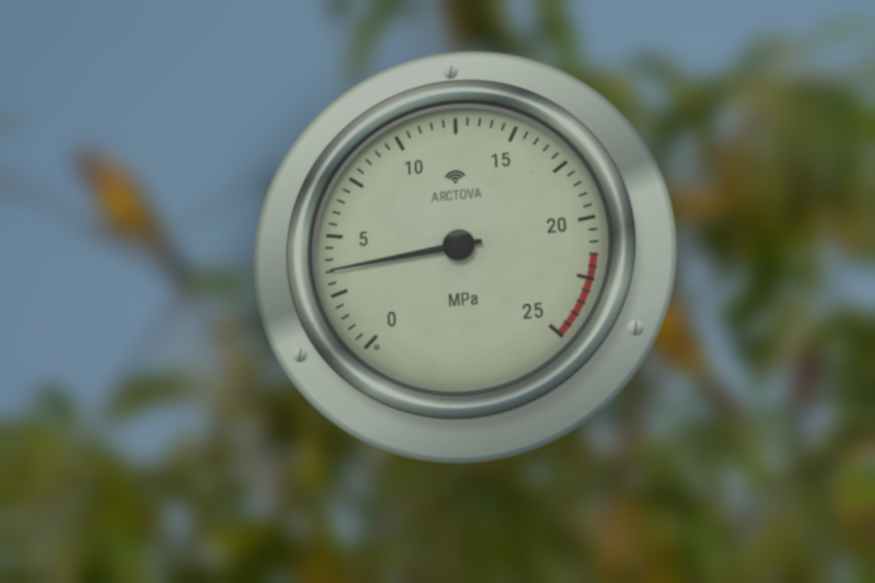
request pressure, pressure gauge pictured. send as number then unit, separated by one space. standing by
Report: 3.5 MPa
